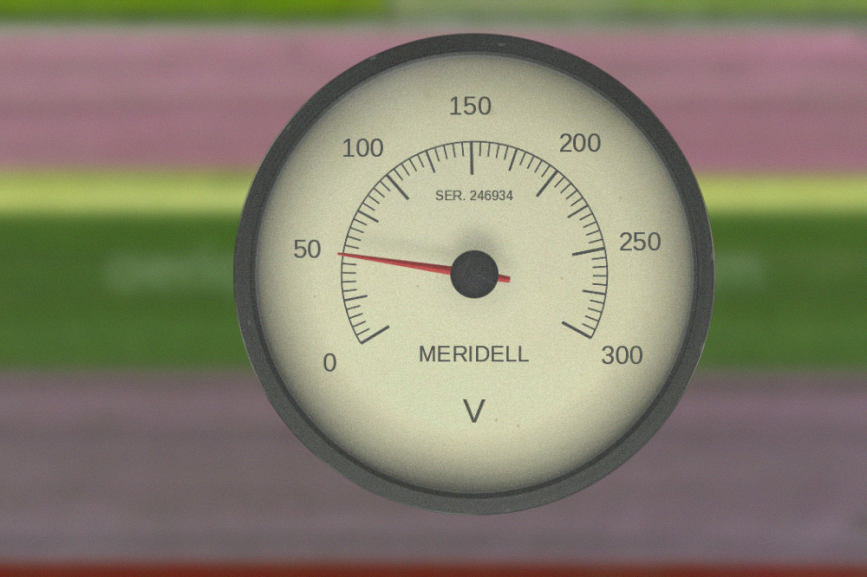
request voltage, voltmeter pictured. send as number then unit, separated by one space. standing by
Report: 50 V
